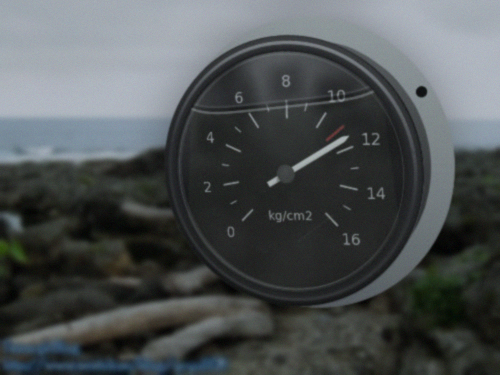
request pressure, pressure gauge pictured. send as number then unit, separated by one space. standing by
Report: 11.5 kg/cm²
